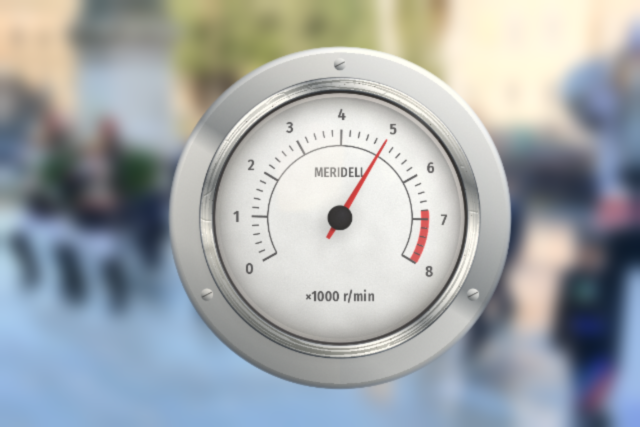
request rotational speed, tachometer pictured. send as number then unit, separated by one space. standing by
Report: 5000 rpm
